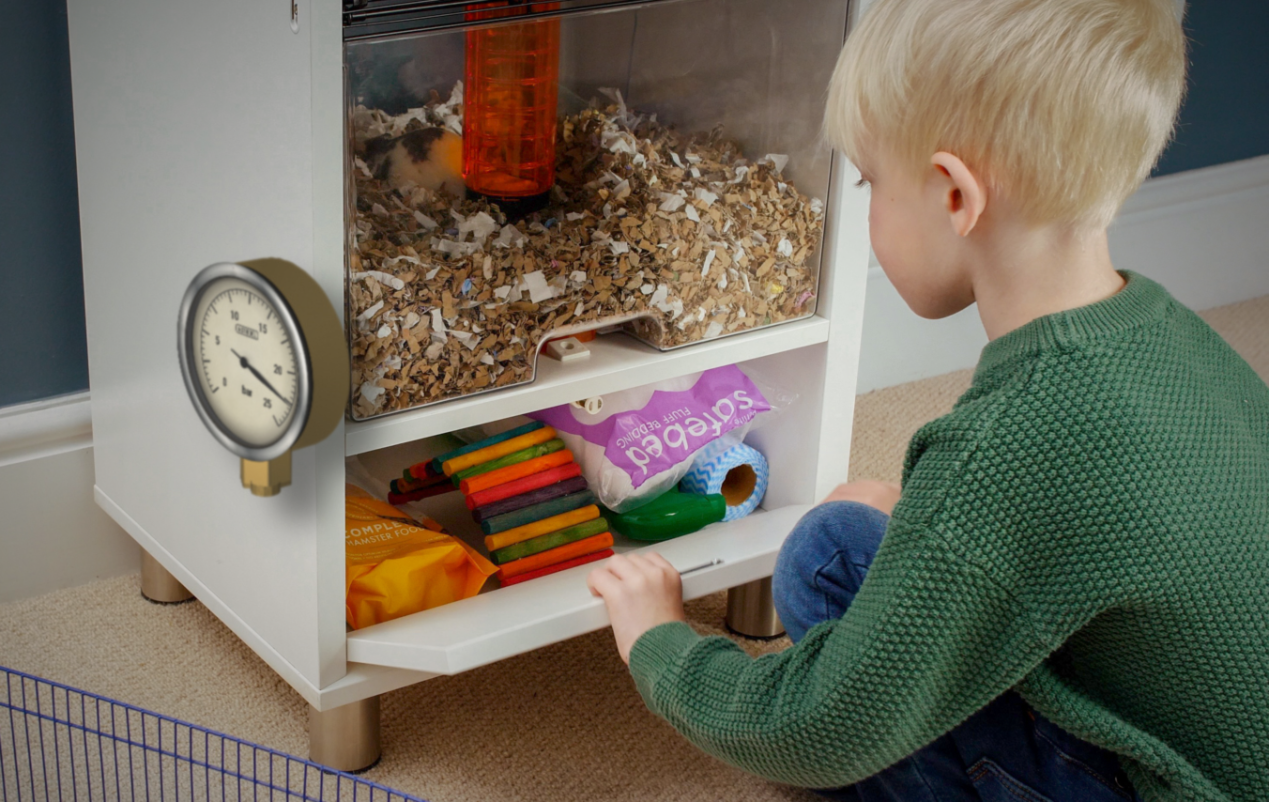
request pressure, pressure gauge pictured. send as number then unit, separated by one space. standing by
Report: 22.5 bar
